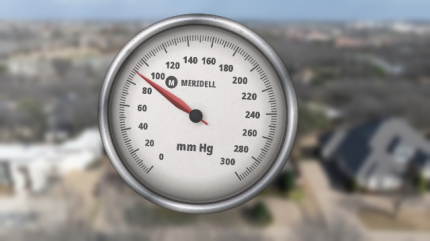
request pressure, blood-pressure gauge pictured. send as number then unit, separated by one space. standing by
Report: 90 mmHg
